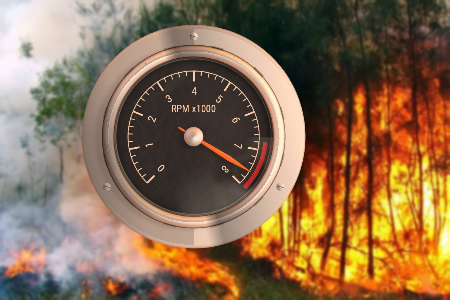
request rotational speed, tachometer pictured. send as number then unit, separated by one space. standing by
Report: 7600 rpm
